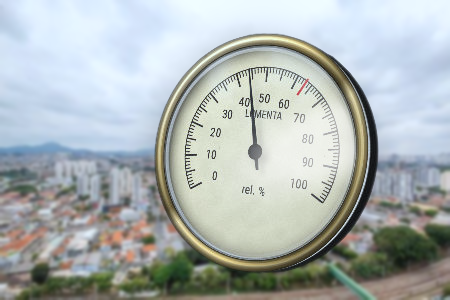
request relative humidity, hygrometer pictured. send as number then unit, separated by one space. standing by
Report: 45 %
